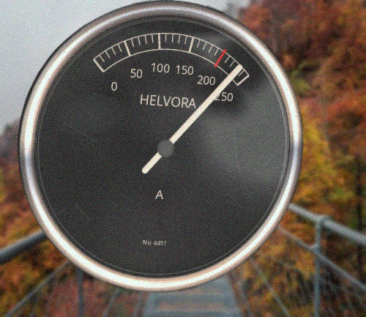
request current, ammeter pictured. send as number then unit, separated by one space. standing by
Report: 230 A
